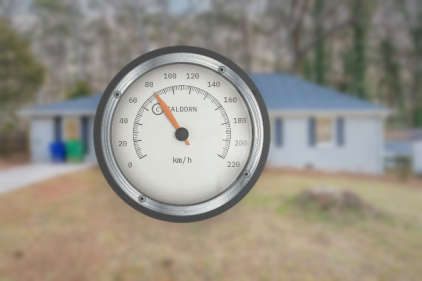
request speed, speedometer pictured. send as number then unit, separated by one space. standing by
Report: 80 km/h
